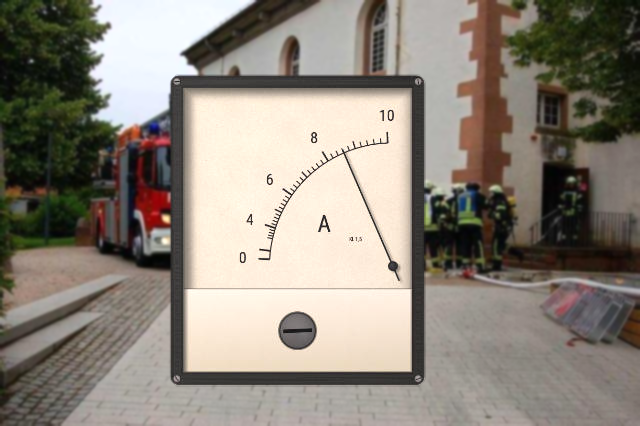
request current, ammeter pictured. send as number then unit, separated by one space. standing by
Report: 8.6 A
